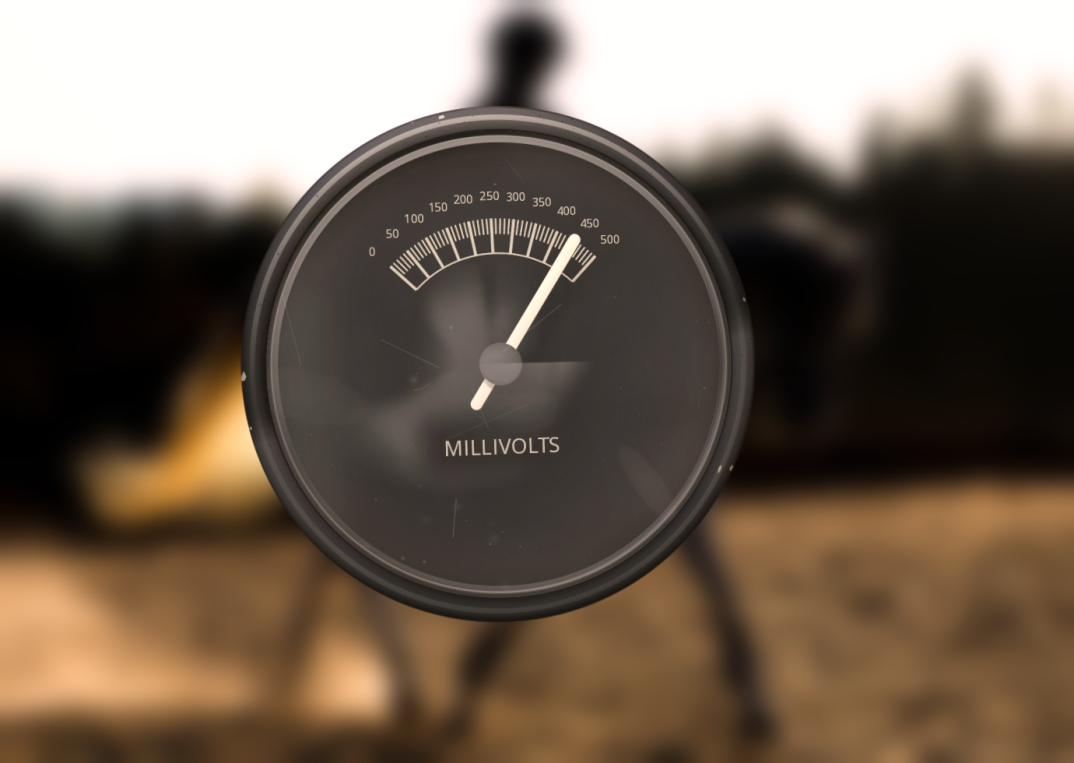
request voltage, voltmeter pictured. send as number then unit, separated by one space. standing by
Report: 440 mV
